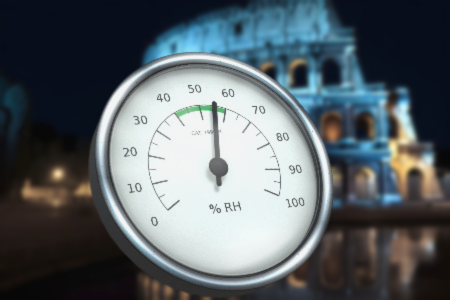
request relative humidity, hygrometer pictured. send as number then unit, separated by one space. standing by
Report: 55 %
